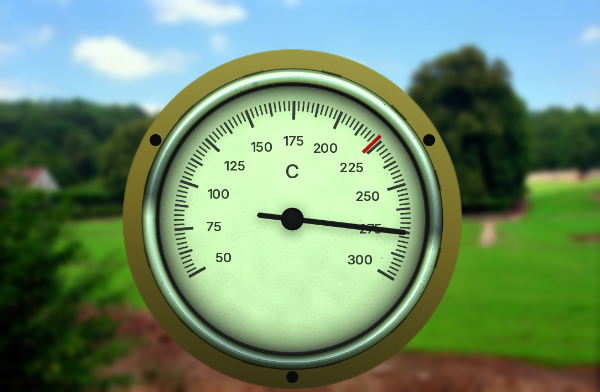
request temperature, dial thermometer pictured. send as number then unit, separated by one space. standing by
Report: 275 °C
